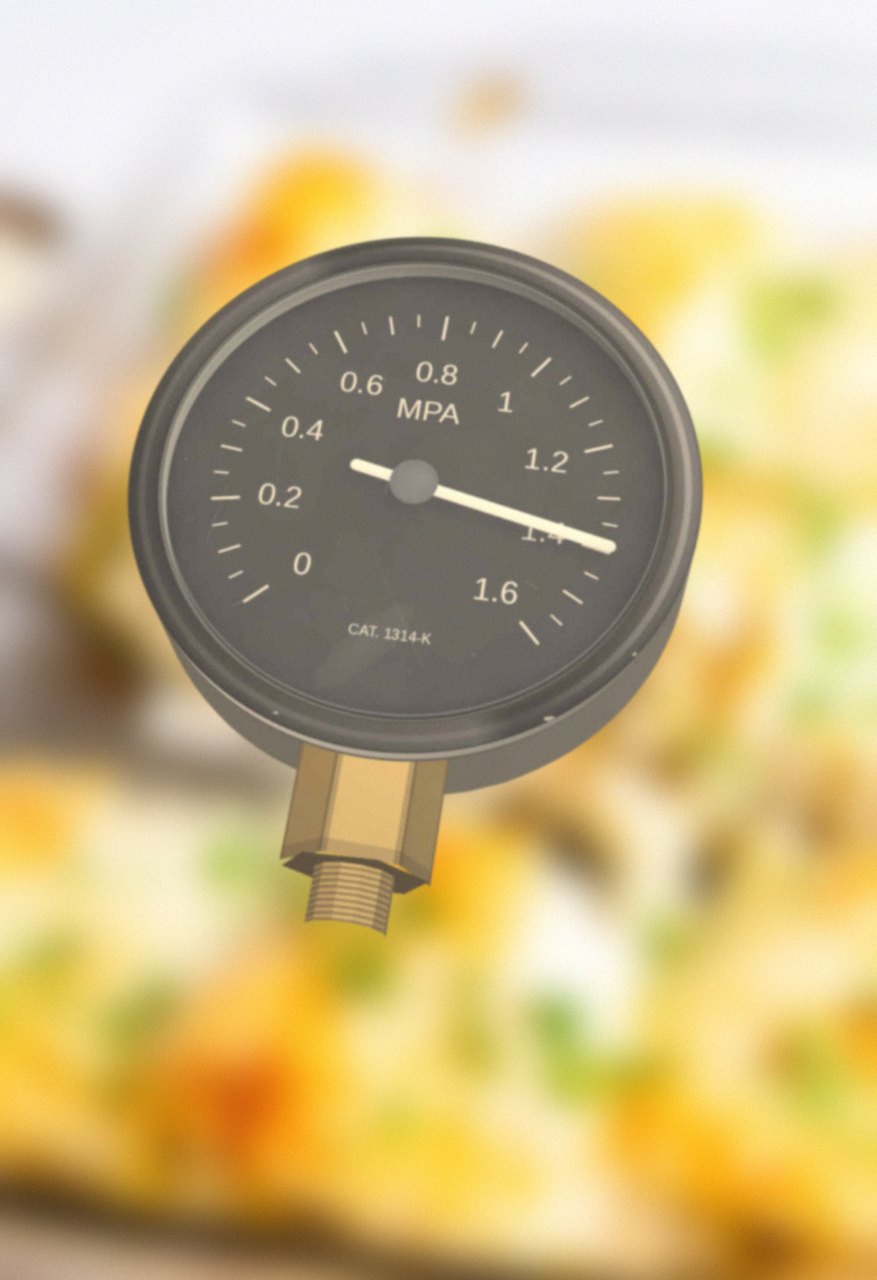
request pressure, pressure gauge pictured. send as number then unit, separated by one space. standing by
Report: 1.4 MPa
